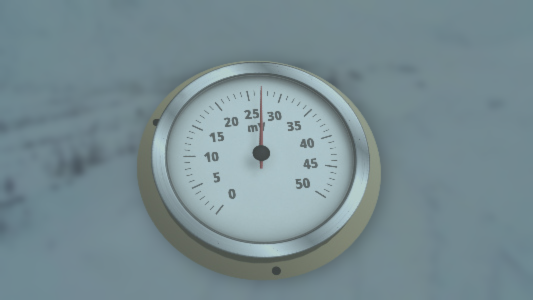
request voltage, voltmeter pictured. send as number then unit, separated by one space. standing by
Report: 27 mV
